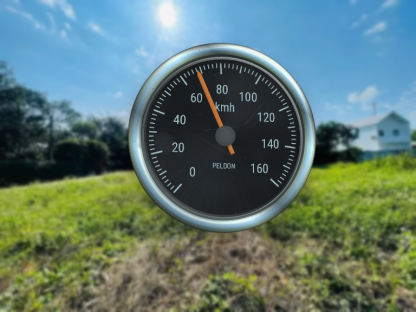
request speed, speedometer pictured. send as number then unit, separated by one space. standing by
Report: 68 km/h
